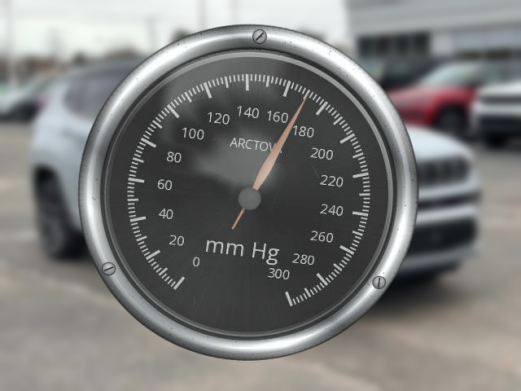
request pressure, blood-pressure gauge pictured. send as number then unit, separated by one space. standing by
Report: 170 mmHg
